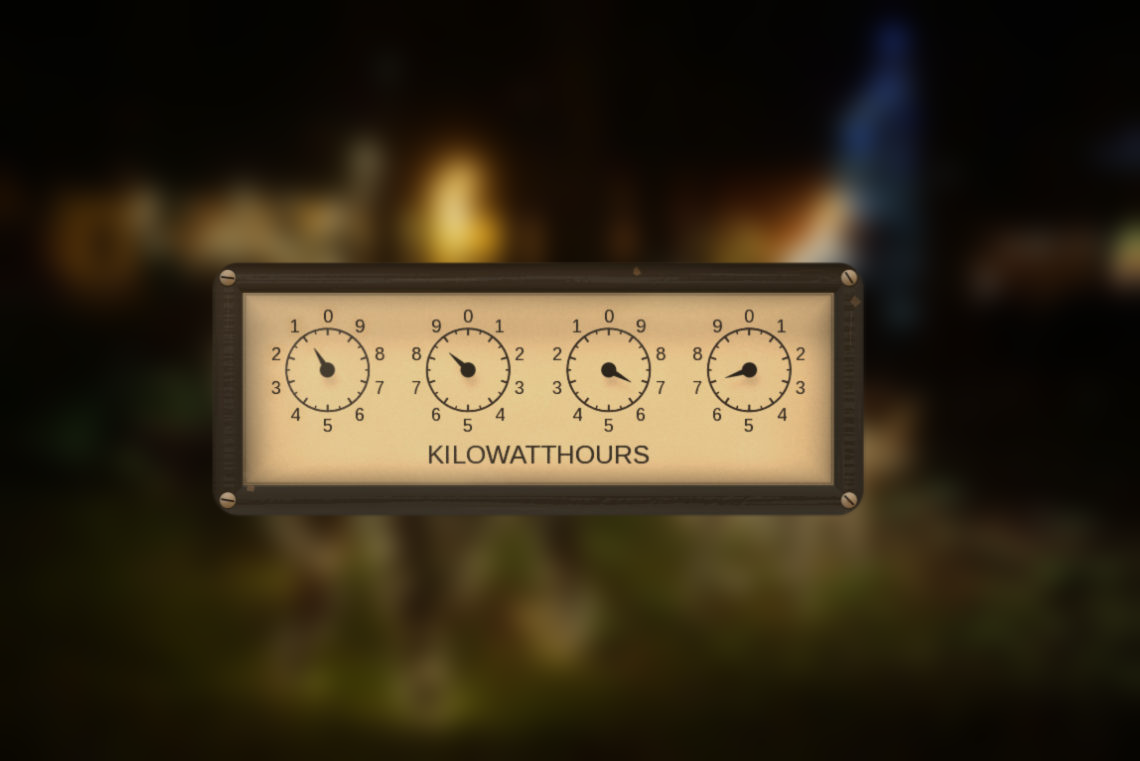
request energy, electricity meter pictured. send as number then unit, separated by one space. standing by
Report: 867 kWh
